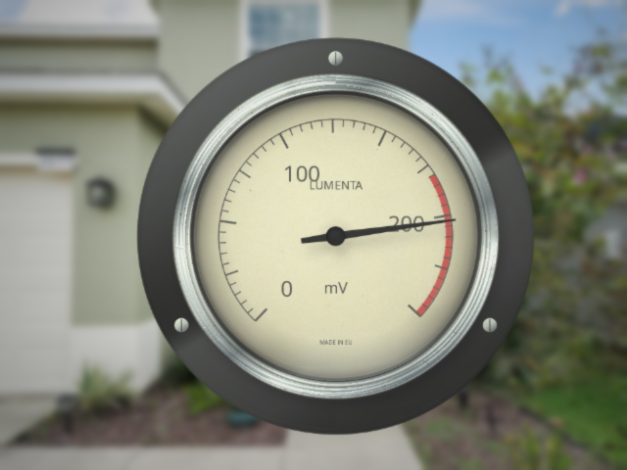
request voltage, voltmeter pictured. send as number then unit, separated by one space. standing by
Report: 202.5 mV
